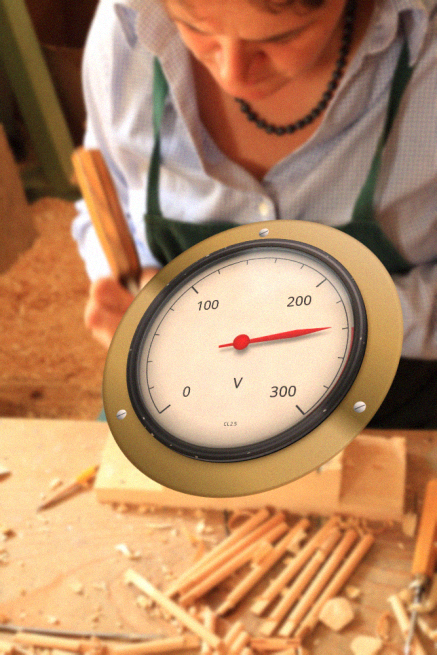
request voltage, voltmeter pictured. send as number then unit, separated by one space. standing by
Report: 240 V
